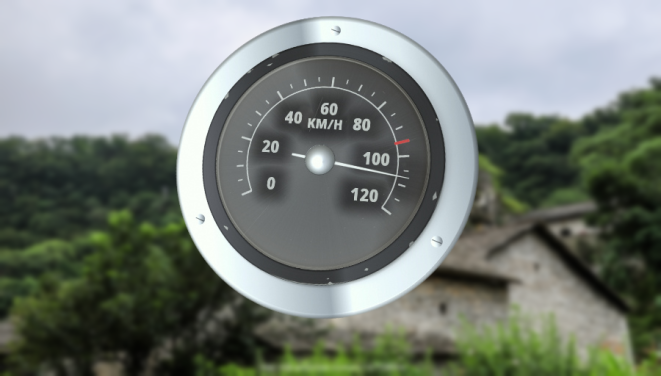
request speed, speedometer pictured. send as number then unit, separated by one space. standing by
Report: 107.5 km/h
